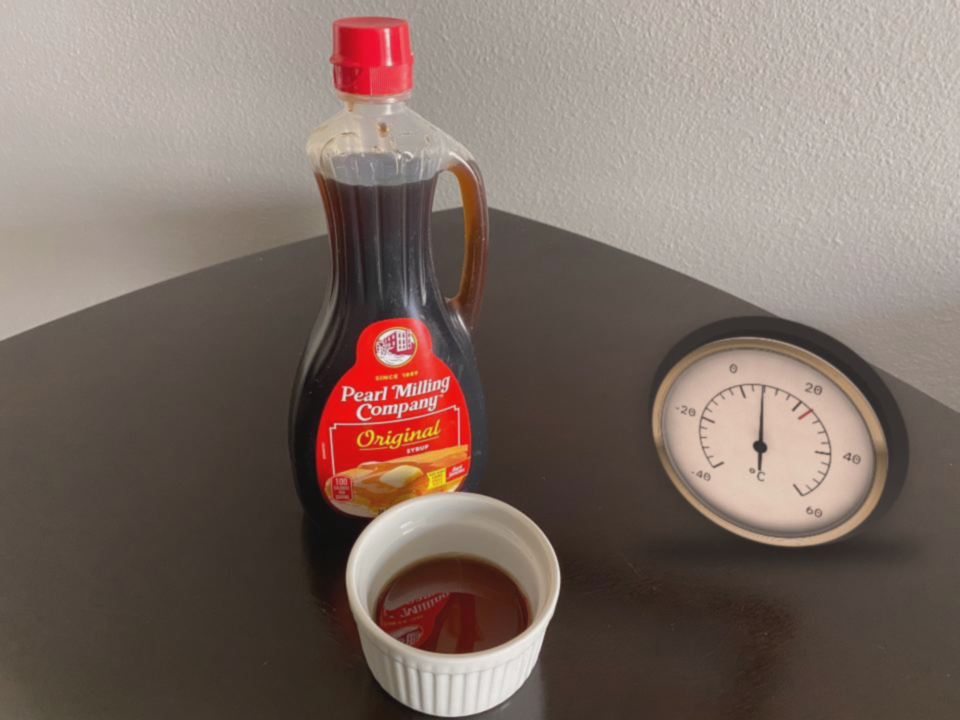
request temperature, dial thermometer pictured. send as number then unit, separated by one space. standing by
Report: 8 °C
